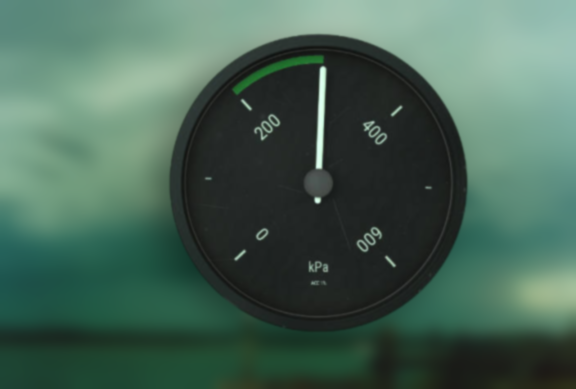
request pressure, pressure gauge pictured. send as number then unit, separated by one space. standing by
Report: 300 kPa
